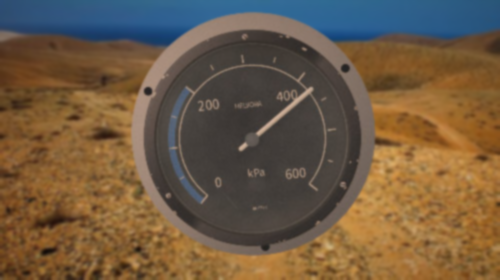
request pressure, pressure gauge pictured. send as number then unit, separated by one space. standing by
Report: 425 kPa
